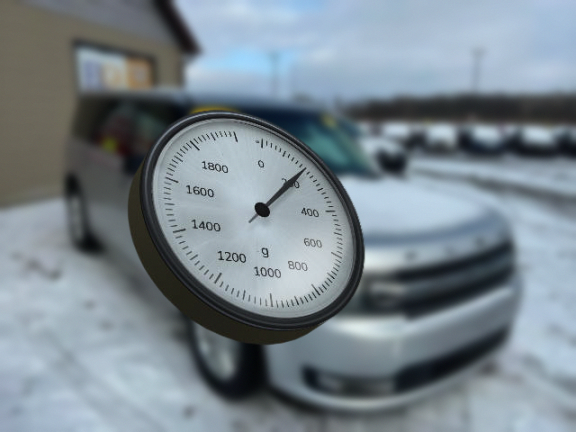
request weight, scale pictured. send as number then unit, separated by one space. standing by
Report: 200 g
